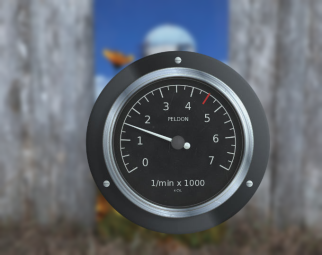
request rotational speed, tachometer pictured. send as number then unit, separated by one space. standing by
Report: 1500 rpm
